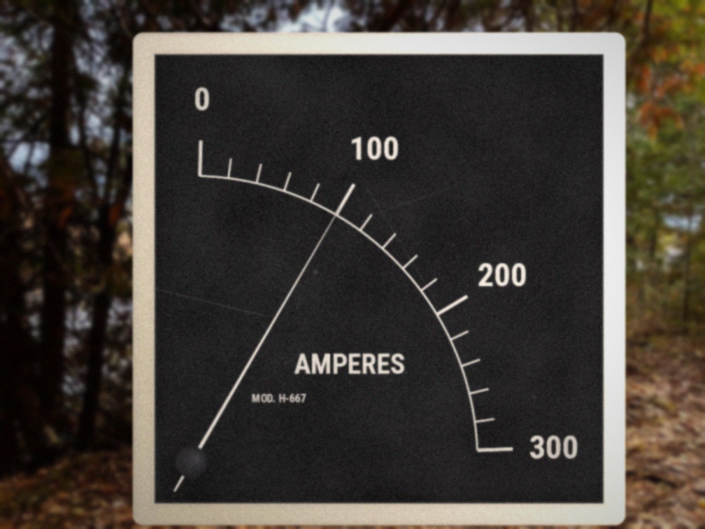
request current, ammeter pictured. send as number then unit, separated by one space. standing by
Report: 100 A
